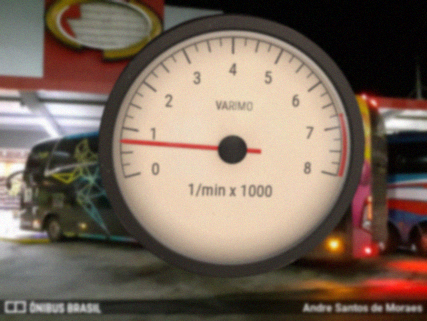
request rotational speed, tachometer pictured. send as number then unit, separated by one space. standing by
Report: 750 rpm
